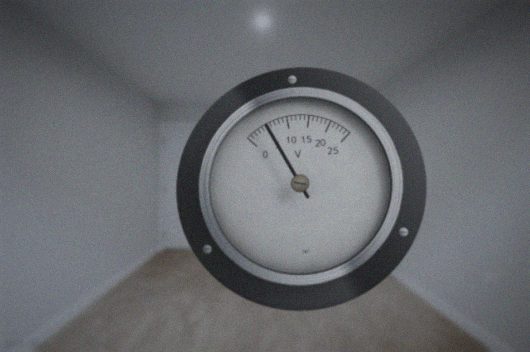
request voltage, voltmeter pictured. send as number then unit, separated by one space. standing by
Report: 5 V
